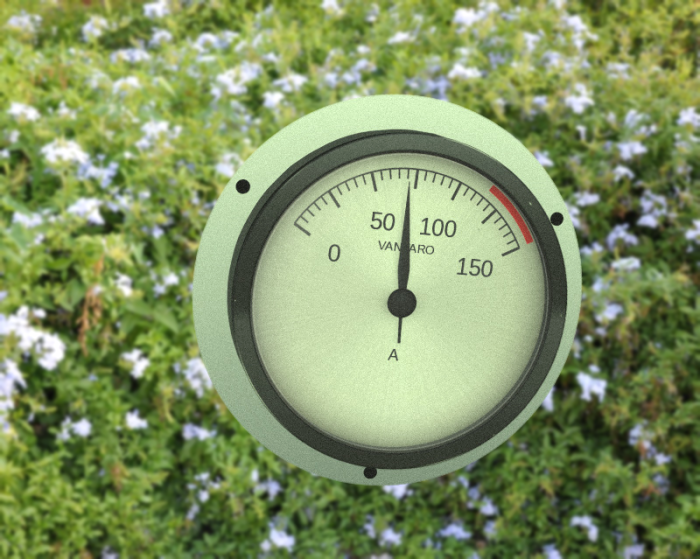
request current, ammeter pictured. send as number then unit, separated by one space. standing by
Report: 70 A
